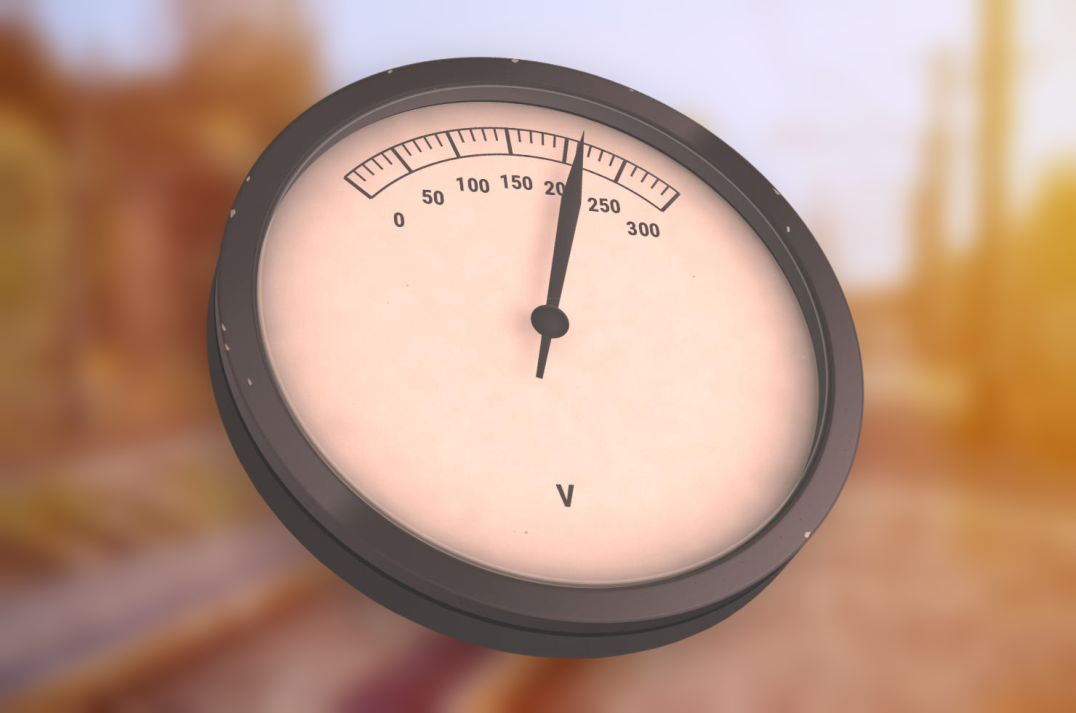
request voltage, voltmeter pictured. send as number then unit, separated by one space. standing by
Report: 210 V
